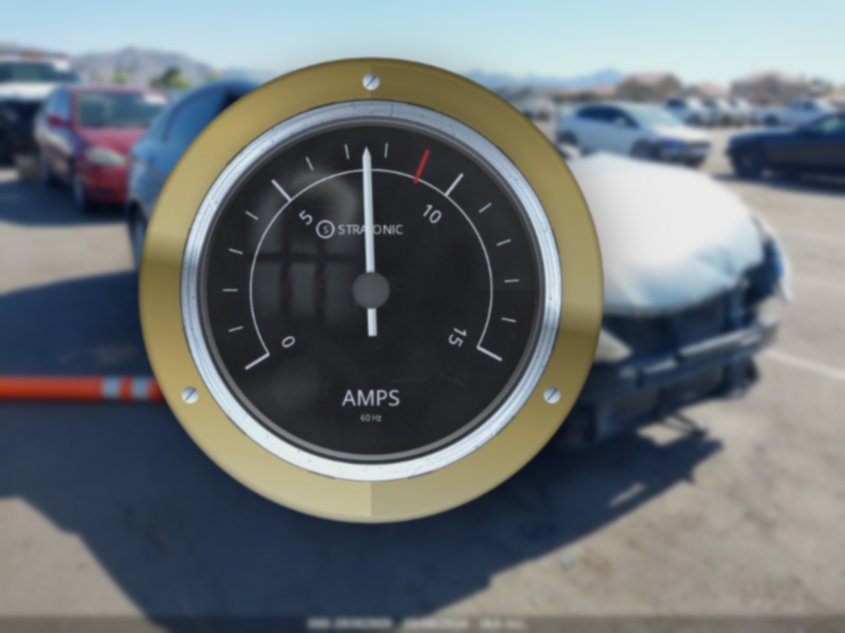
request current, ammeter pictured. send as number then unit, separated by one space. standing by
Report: 7.5 A
